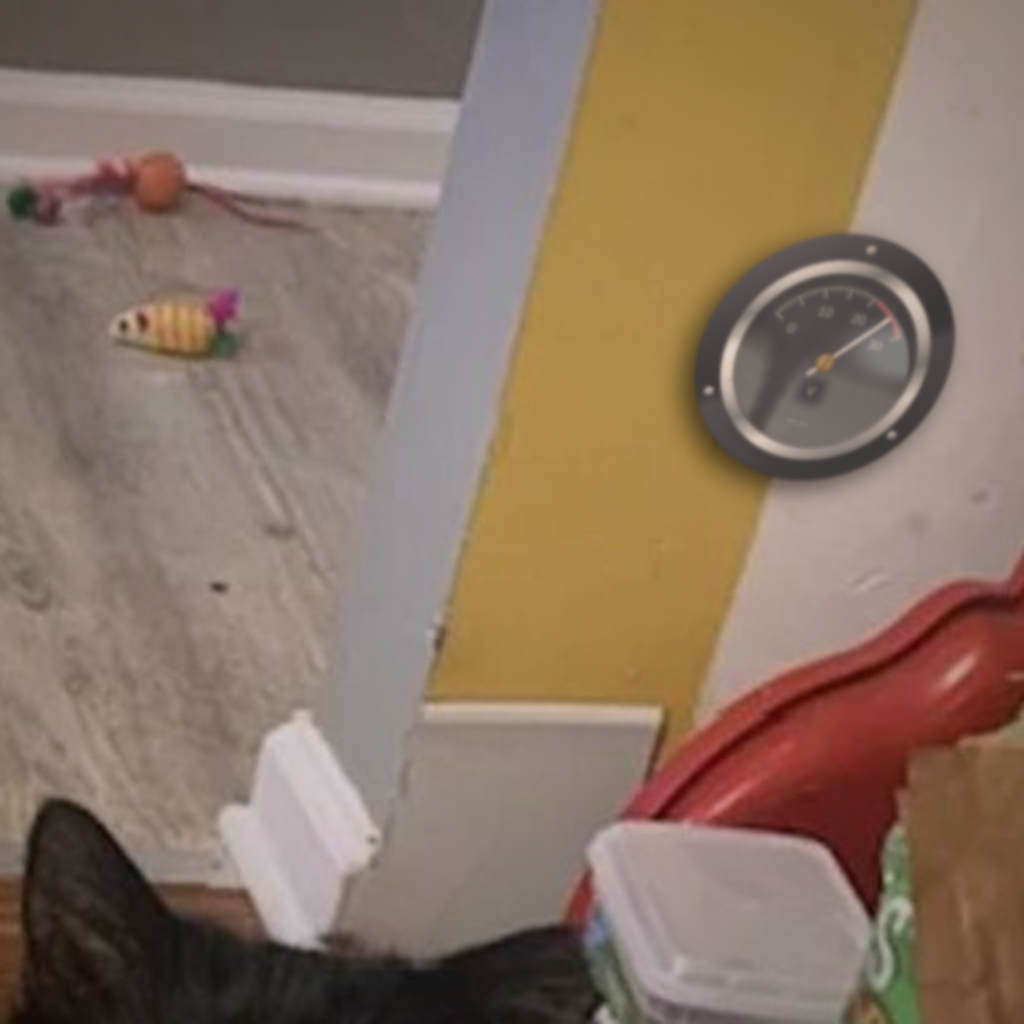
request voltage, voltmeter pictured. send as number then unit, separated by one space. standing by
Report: 25 V
